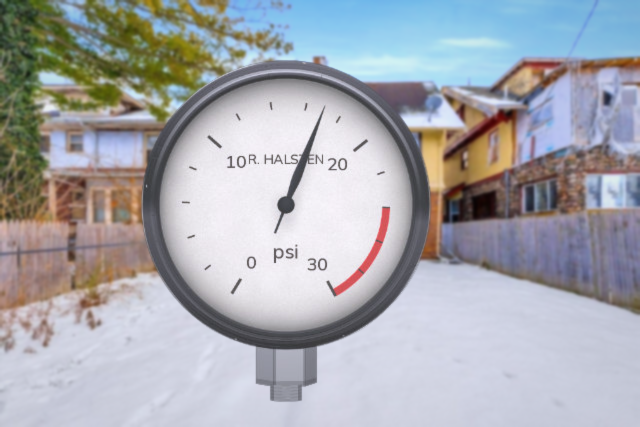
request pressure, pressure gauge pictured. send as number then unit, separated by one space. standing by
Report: 17 psi
